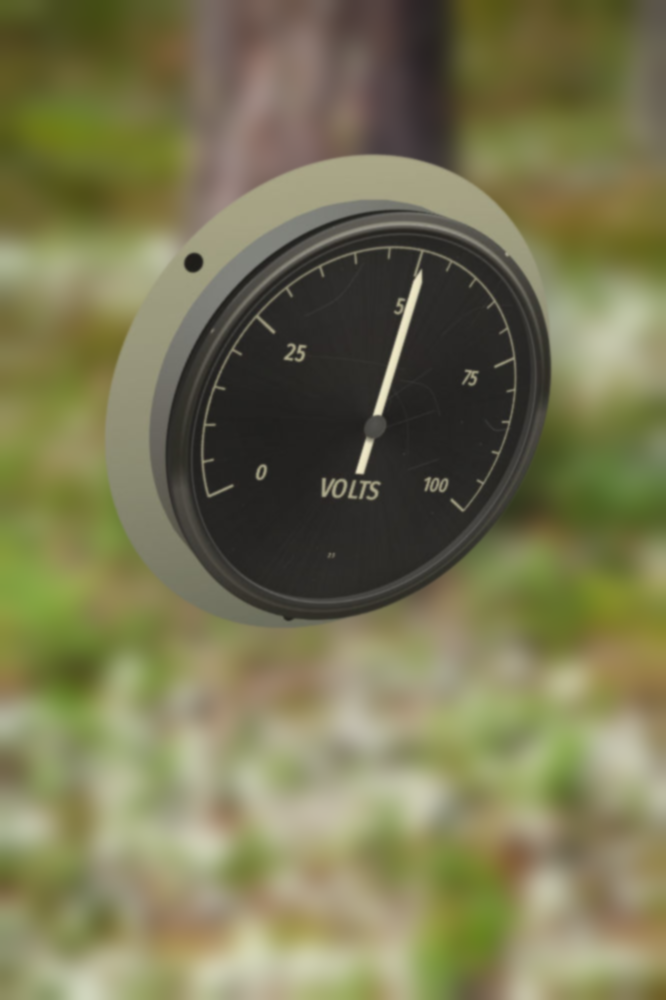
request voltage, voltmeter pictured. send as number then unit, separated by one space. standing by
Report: 50 V
